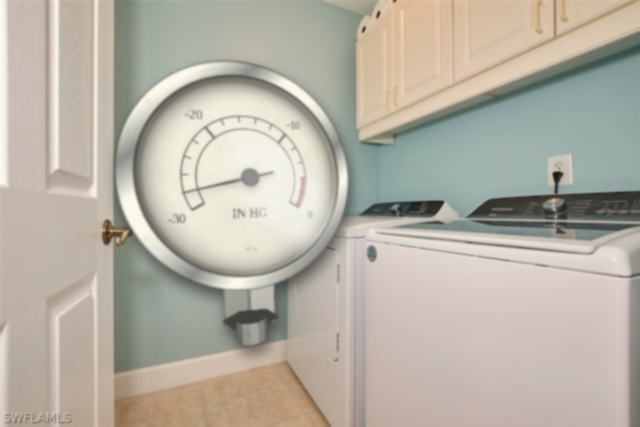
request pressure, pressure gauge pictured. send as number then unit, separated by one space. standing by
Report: -28 inHg
